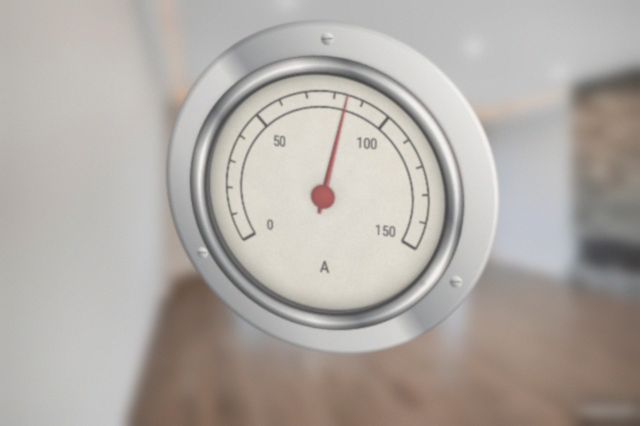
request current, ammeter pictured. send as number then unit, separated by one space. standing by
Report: 85 A
